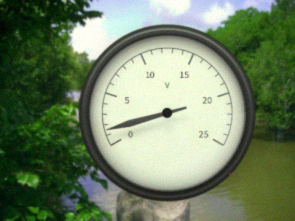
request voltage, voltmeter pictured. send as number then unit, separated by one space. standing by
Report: 1.5 V
